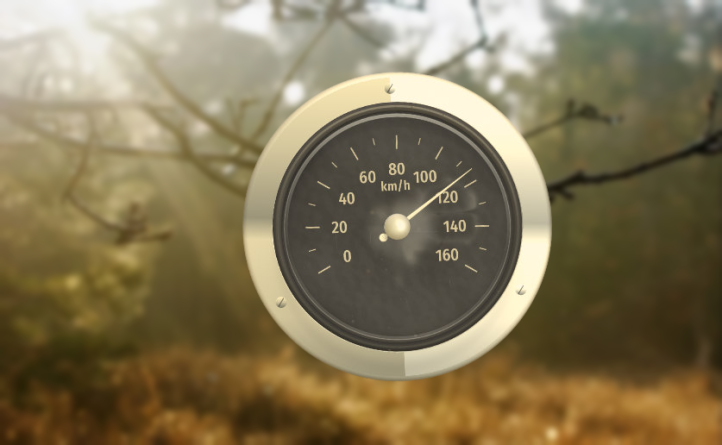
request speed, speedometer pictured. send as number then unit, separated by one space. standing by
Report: 115 km/h
